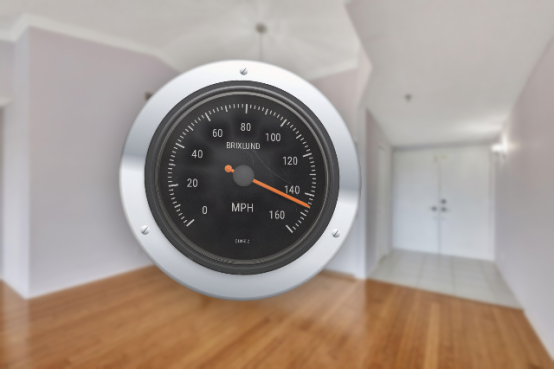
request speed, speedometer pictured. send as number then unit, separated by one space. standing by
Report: 146 mph
